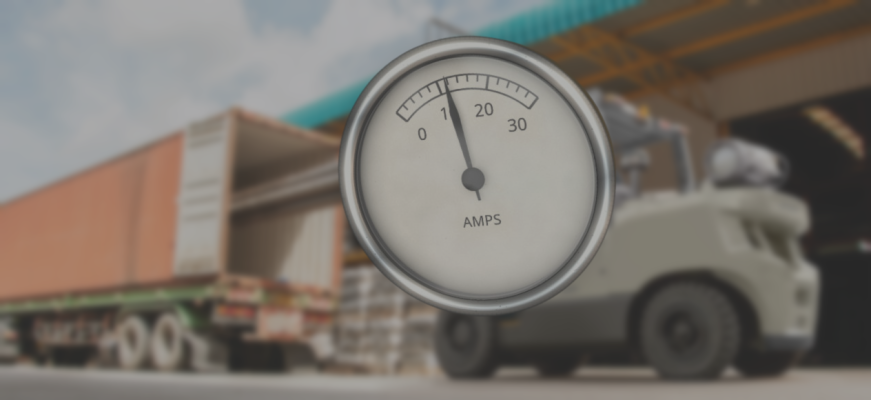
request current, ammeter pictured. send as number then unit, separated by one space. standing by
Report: 12 A
